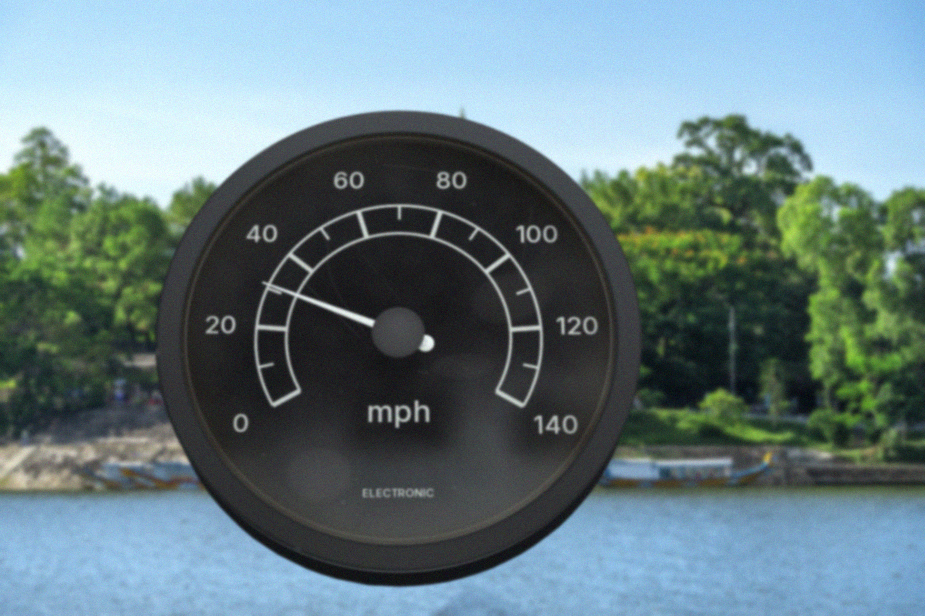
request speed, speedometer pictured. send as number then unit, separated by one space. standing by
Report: 30 mph
